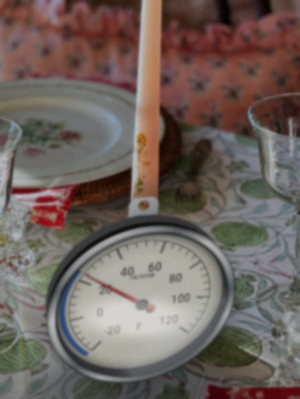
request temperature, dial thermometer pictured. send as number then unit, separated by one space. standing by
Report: 24 °F
